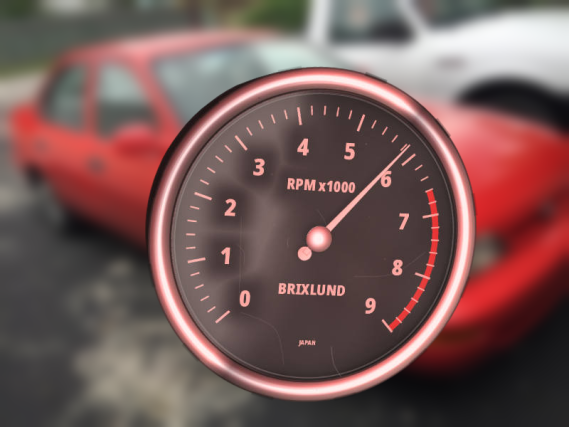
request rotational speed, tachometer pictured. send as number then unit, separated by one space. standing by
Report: 5800 rpm
